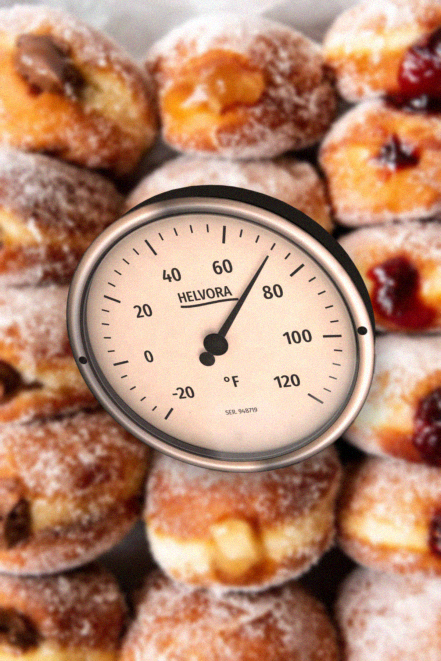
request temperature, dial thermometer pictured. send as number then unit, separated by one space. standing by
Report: 72 °F
